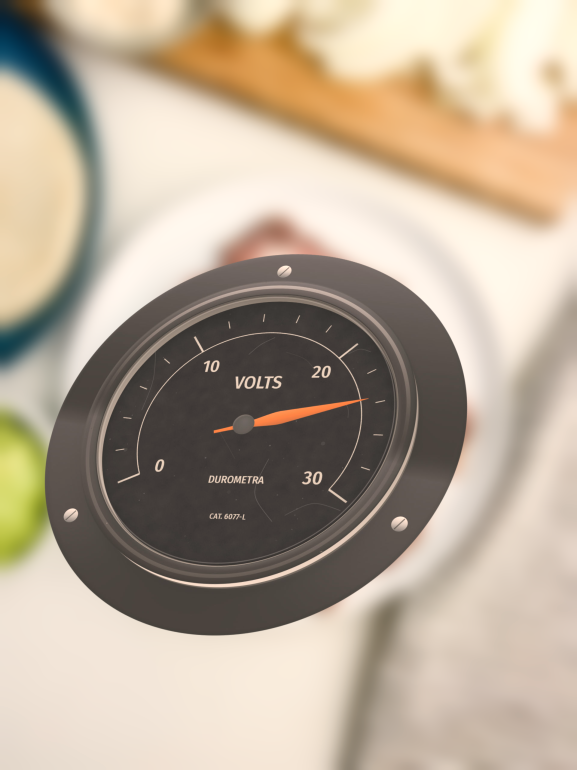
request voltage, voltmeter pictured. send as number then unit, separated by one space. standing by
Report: 24 V
